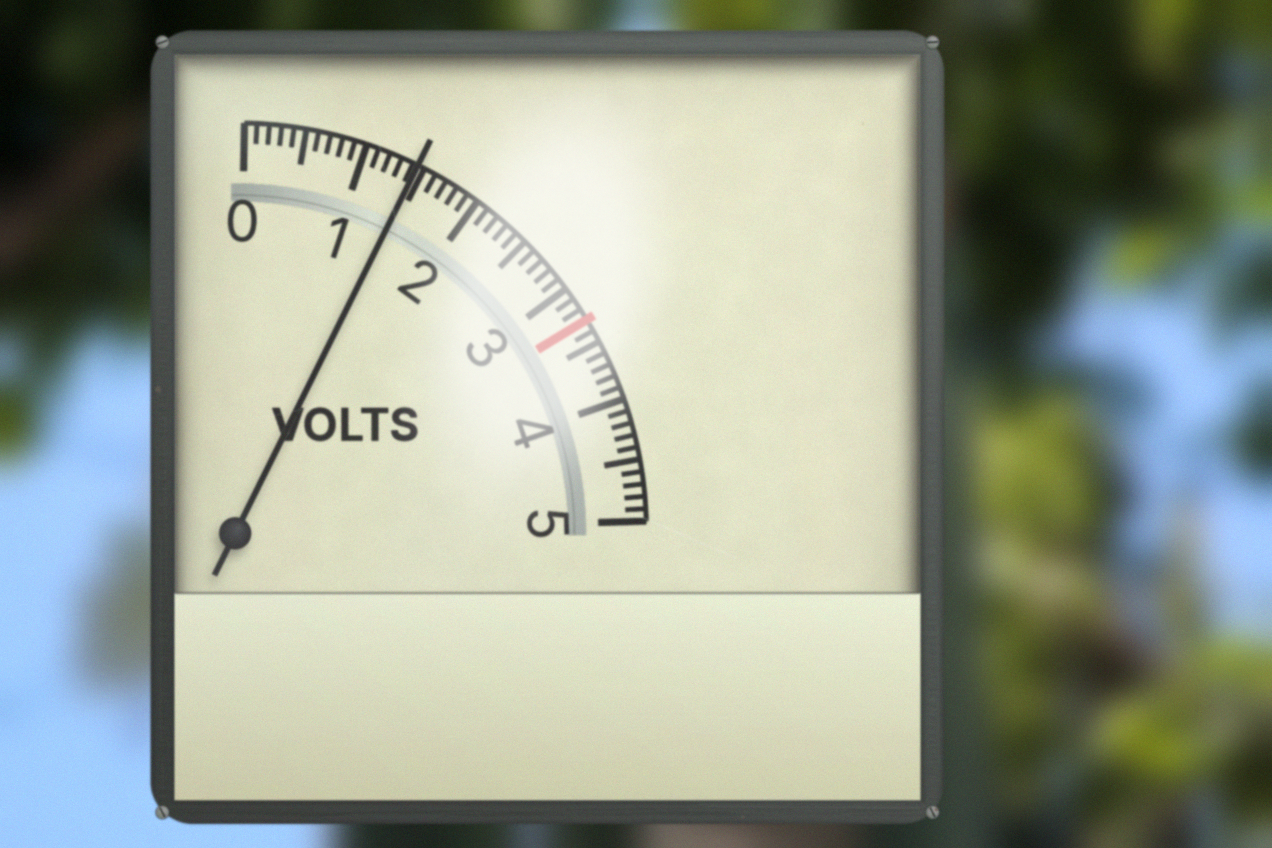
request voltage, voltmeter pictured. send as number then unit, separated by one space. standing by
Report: 1.45 V
